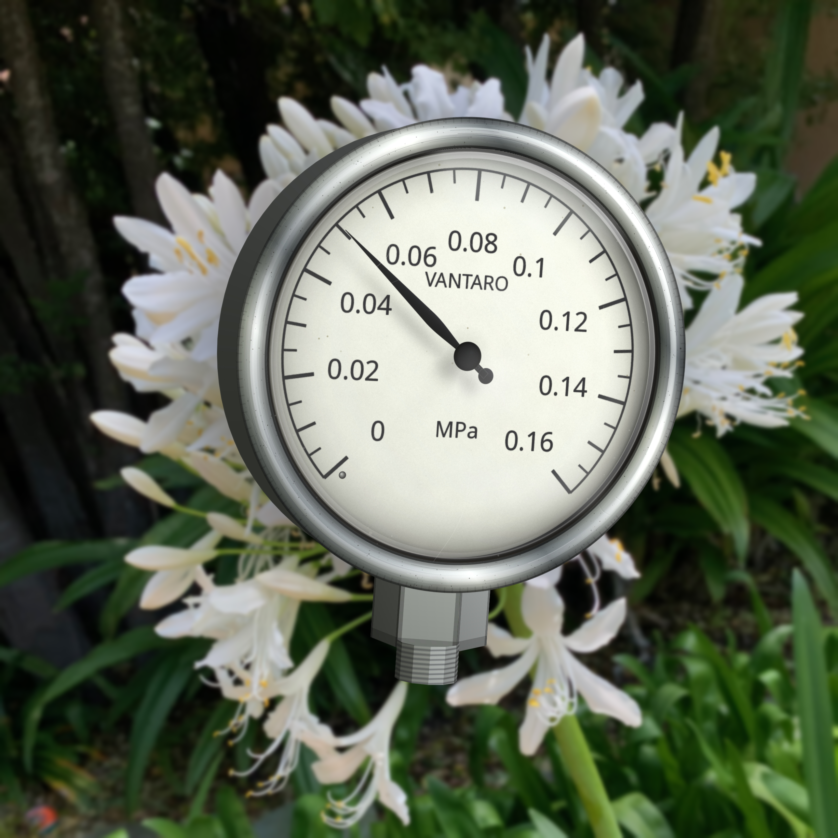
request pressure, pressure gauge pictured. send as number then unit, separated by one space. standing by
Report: 0.05 MPa
